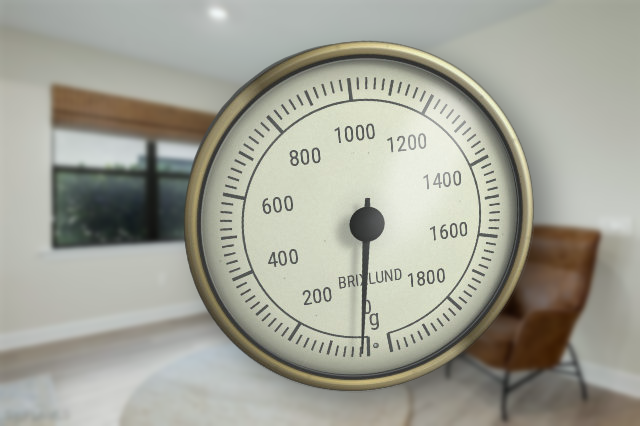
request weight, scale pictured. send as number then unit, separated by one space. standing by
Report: 20 g
